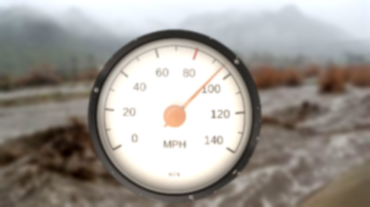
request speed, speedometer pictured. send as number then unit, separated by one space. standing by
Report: 95 mph
